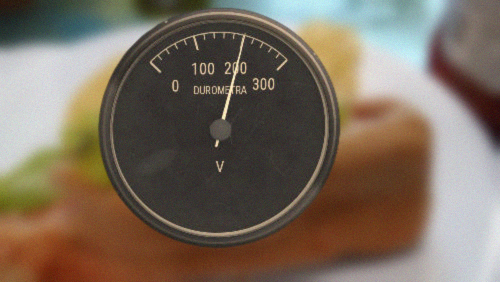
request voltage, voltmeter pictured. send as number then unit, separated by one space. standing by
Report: 200 V
